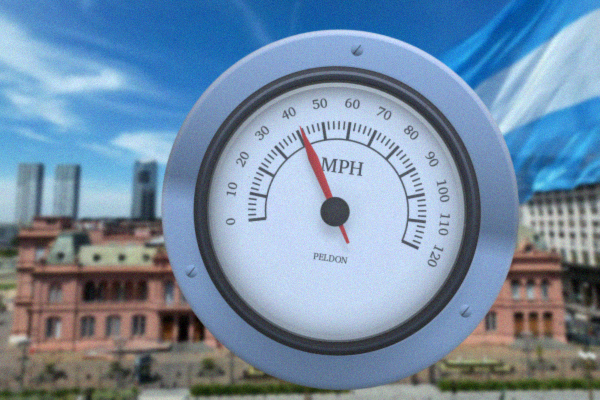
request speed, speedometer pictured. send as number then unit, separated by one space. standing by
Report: 42 mph
